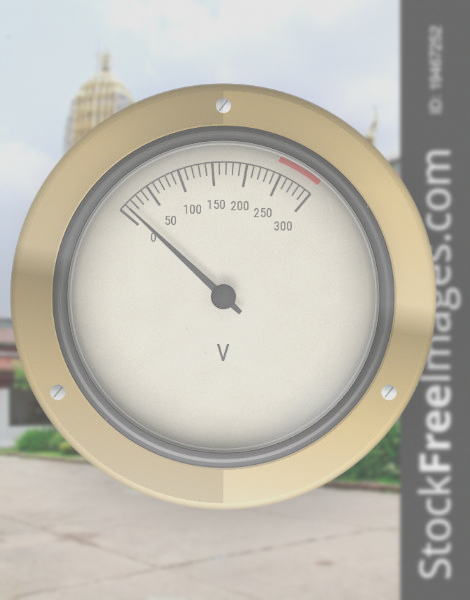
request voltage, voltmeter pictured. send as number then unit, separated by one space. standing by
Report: 10 V
